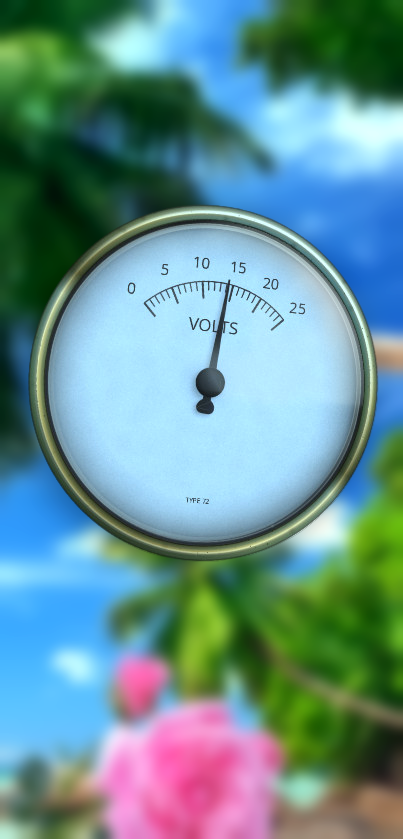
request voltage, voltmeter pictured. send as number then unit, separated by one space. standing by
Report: 14 V
